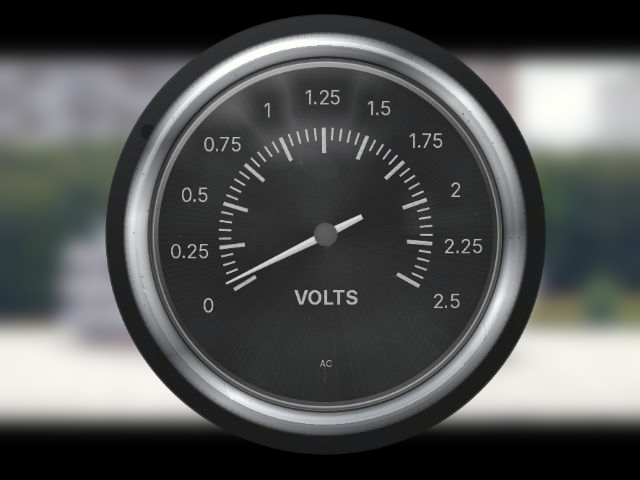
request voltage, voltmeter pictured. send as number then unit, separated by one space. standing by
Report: 0.05 V
